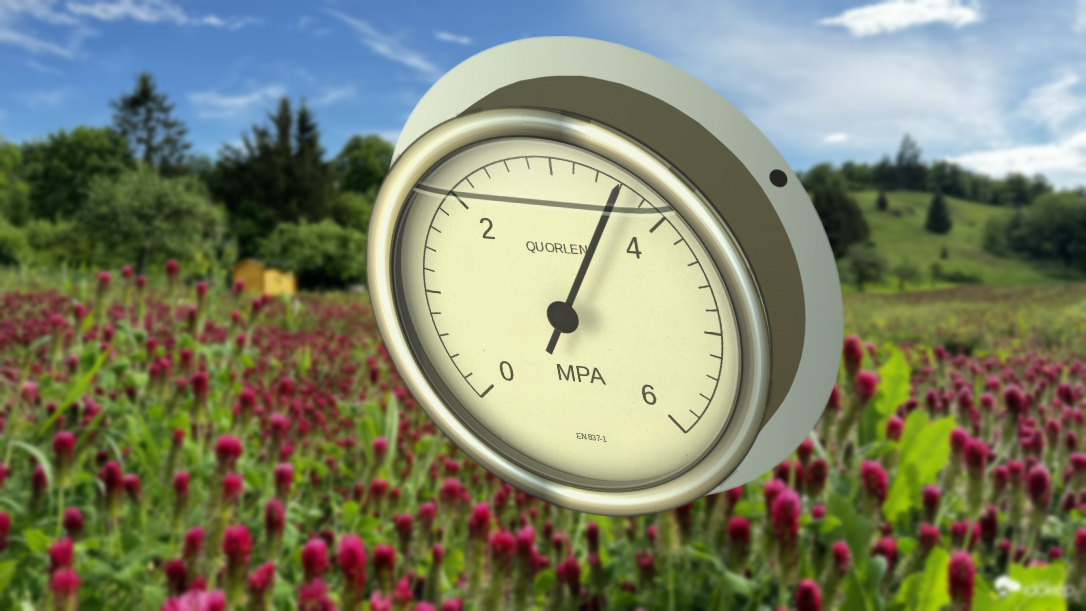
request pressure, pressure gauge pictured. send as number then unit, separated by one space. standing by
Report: 3.6 MPa
